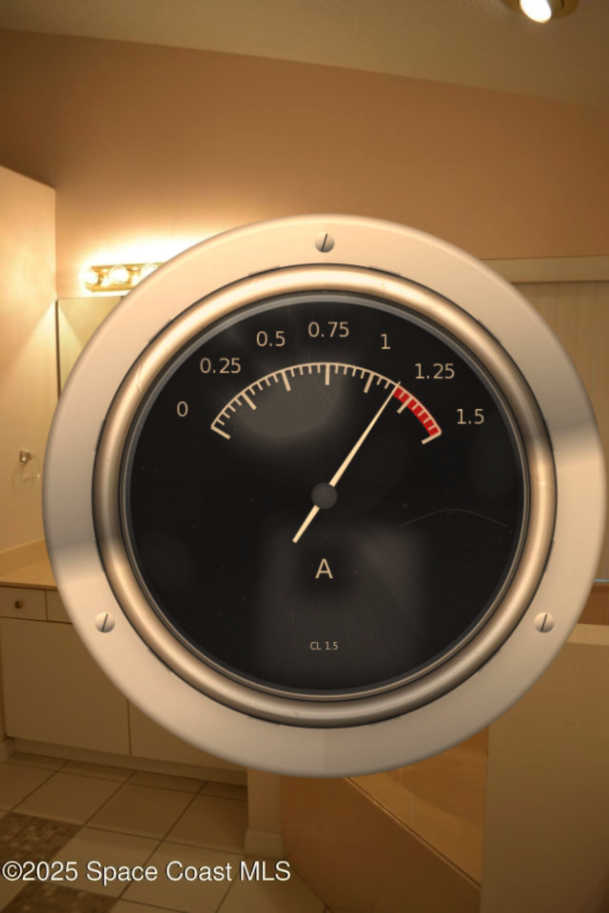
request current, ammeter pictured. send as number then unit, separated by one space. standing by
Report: 1.15 A
